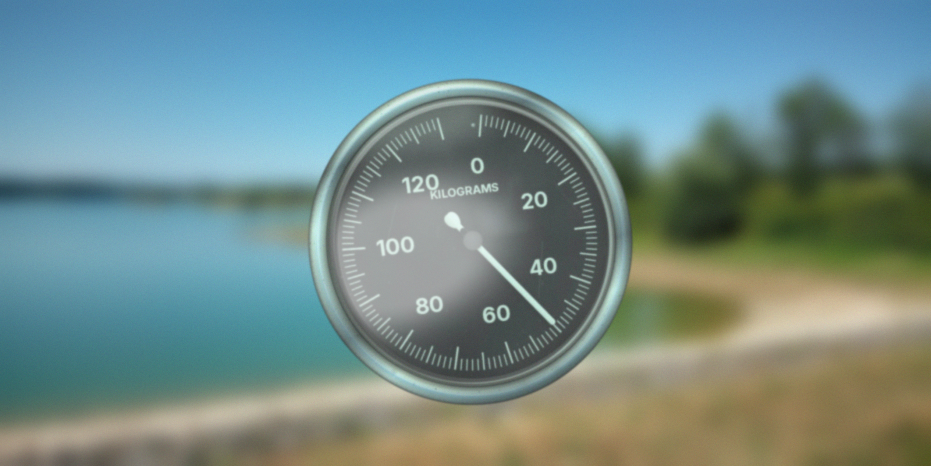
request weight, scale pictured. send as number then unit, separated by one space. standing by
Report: 50 kg
